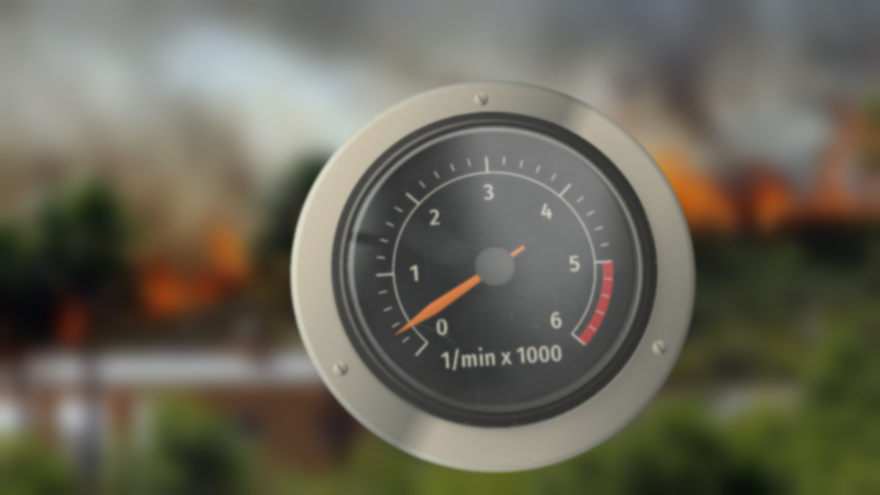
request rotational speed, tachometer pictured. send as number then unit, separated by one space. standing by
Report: 300 rpm
